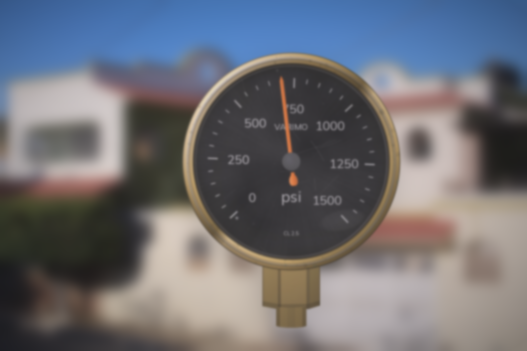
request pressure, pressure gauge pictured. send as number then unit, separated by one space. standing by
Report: 700 psi
